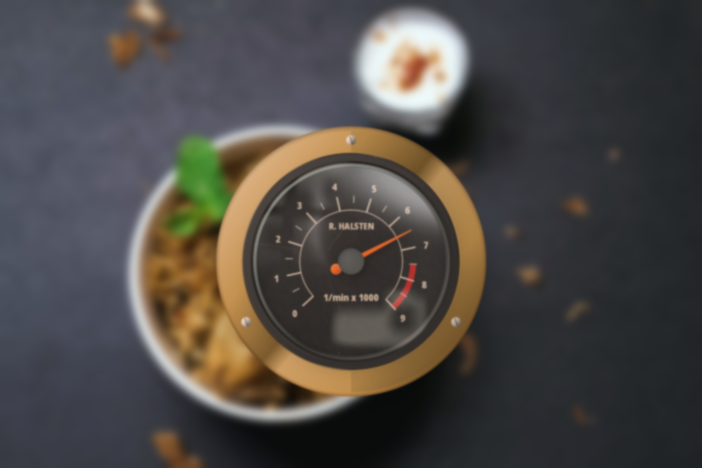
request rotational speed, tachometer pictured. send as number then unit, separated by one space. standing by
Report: 6500 rpm
